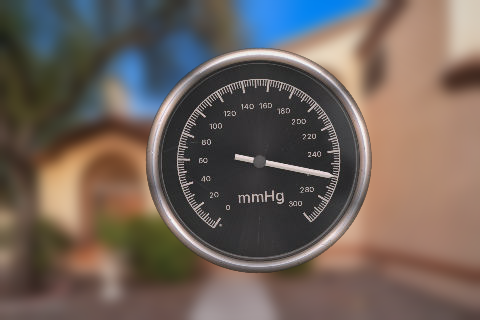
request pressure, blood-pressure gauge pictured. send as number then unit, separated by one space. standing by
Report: 260 mmHg
